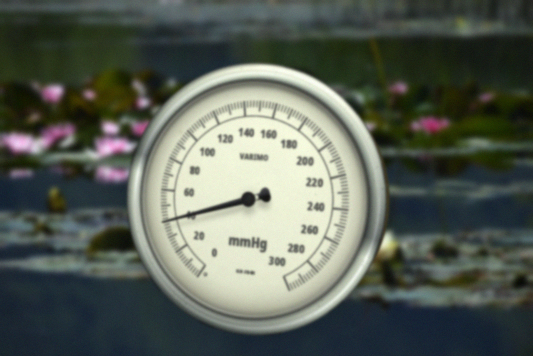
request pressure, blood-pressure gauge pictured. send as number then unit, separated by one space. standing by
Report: 40 mmHg
